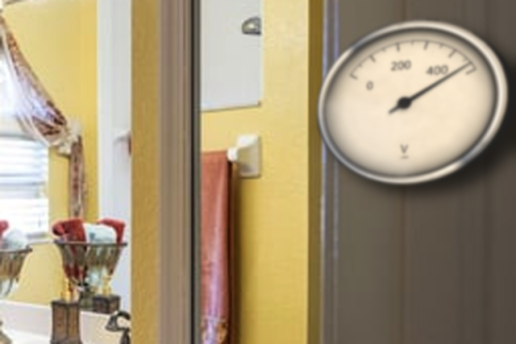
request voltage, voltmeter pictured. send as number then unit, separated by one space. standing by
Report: 475 V
